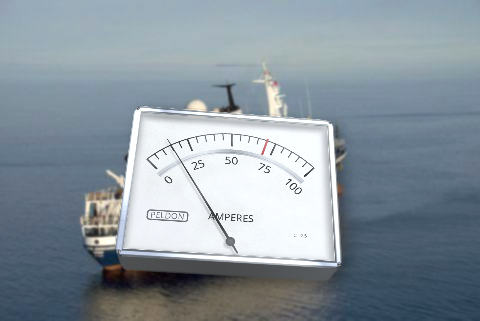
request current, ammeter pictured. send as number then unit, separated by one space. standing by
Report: 15 A
